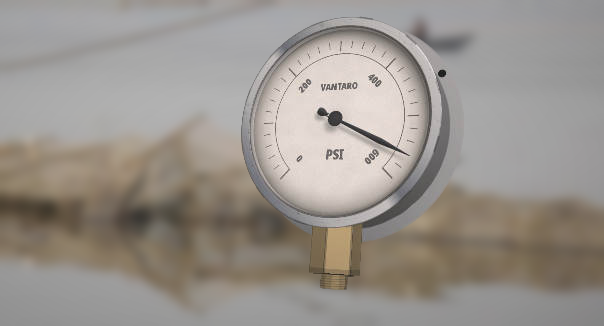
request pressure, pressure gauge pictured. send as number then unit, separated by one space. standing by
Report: 560 psi
